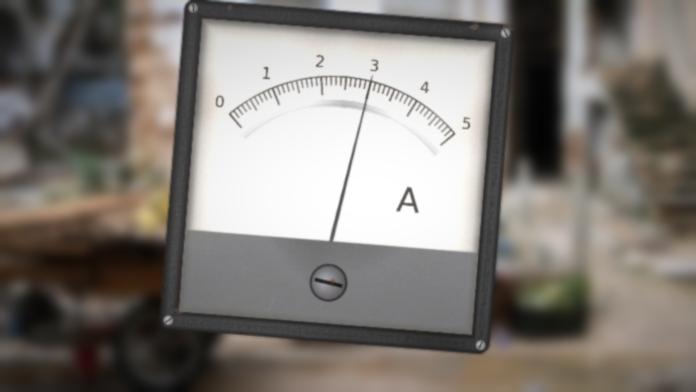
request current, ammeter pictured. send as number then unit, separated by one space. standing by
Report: 3 A
